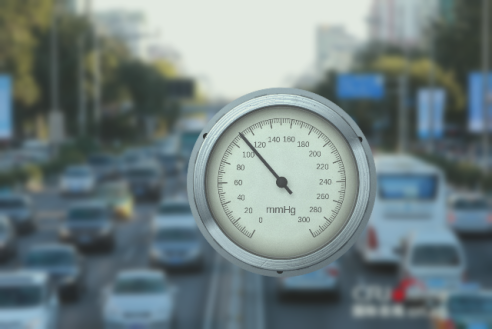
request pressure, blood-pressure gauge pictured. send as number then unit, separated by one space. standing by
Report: 110 mmHg
